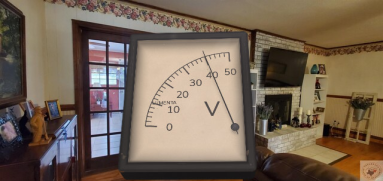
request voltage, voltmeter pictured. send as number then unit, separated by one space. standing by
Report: 40 V
